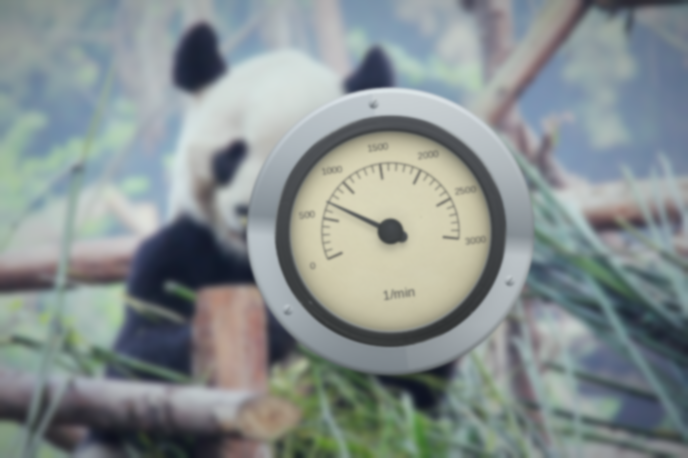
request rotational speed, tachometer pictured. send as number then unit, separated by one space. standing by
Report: 700 rpm
